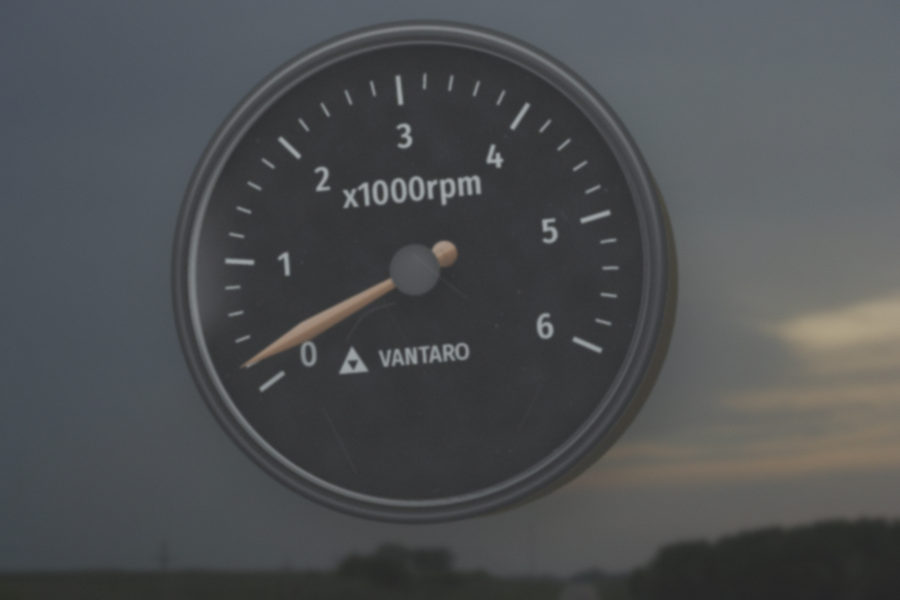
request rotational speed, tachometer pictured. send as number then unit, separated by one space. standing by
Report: 200 rpm
